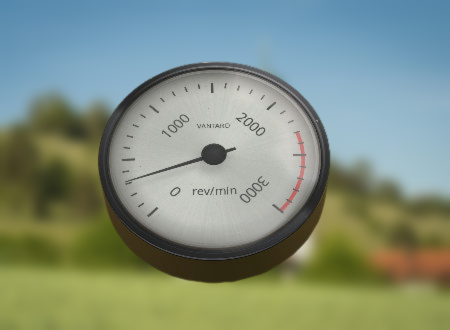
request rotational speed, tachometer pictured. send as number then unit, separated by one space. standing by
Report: 300 rpm
